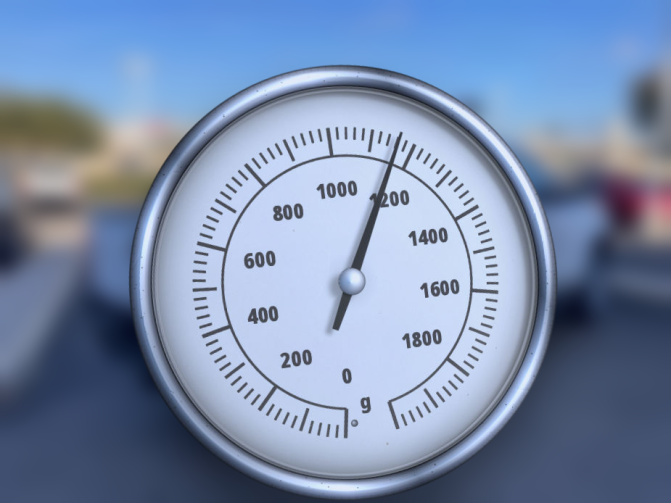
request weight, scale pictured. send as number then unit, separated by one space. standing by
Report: 1160 g
